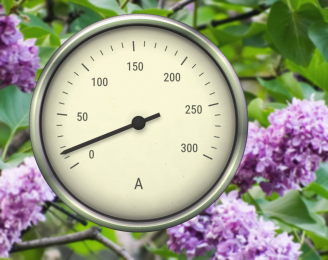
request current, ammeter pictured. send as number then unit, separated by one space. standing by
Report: 15 A
